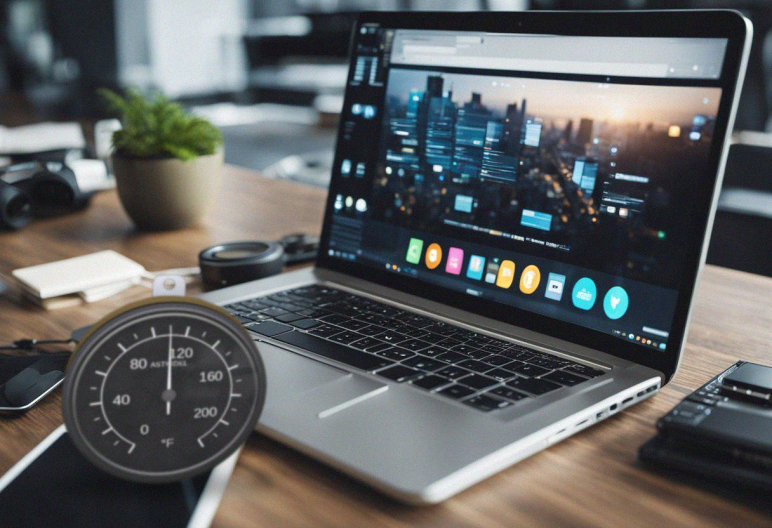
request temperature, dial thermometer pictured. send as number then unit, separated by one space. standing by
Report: 110 °F
